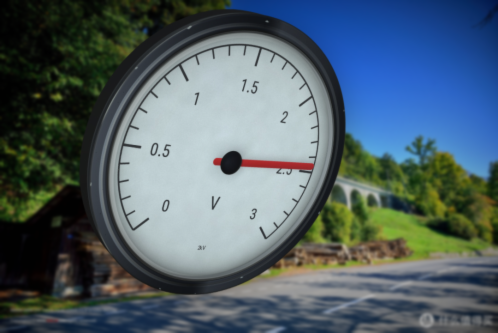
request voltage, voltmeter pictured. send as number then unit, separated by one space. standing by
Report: 2.45 V
